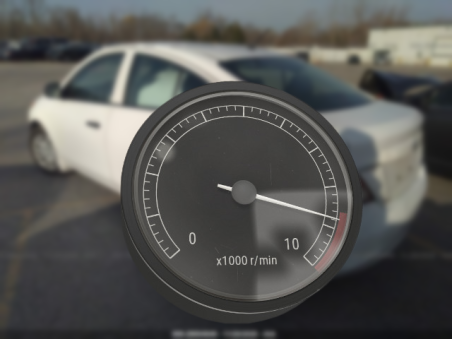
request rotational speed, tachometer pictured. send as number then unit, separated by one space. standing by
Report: 8800 rpm
